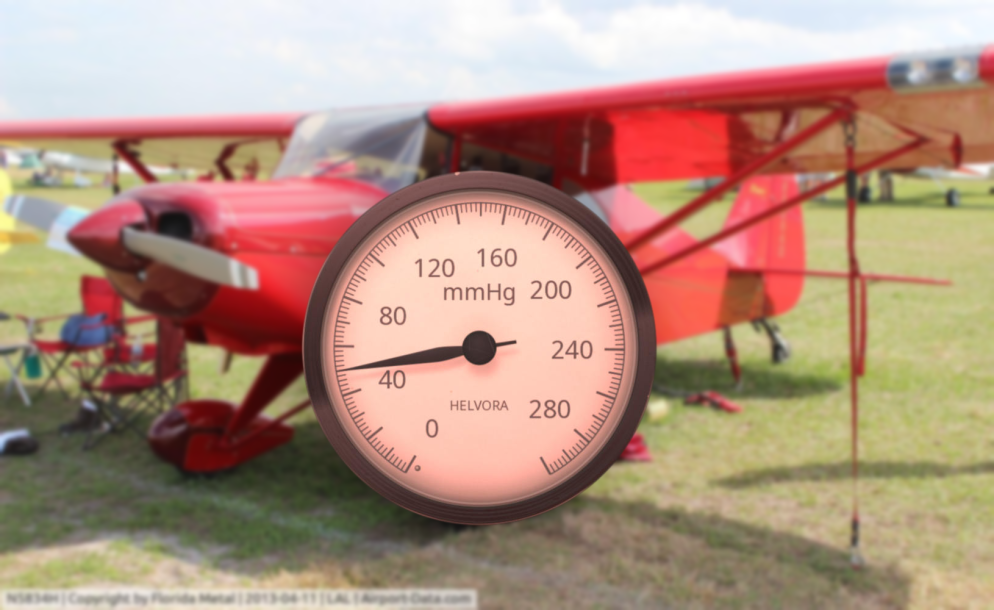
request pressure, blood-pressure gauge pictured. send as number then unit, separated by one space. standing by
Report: 50 mmHg
